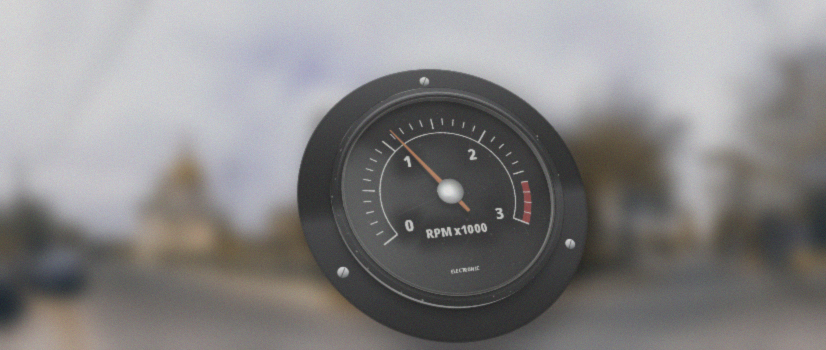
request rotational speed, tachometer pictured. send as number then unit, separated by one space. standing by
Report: 1100 rpm
